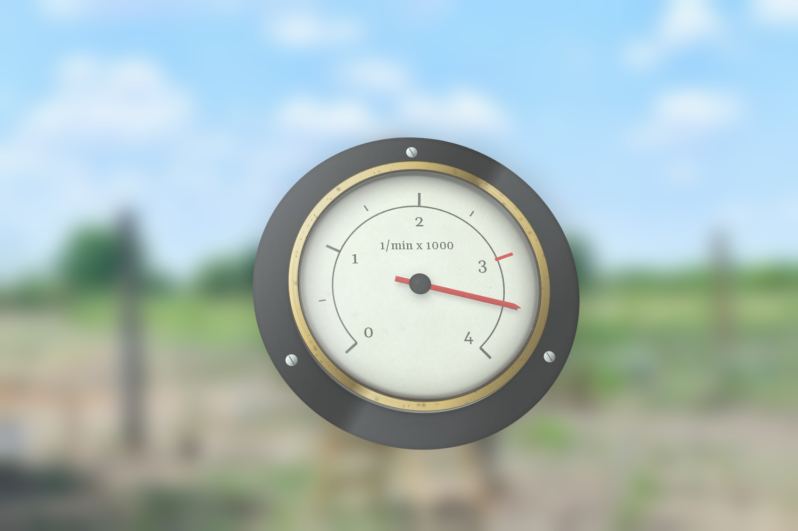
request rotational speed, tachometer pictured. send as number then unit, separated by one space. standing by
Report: 3500 rpm
